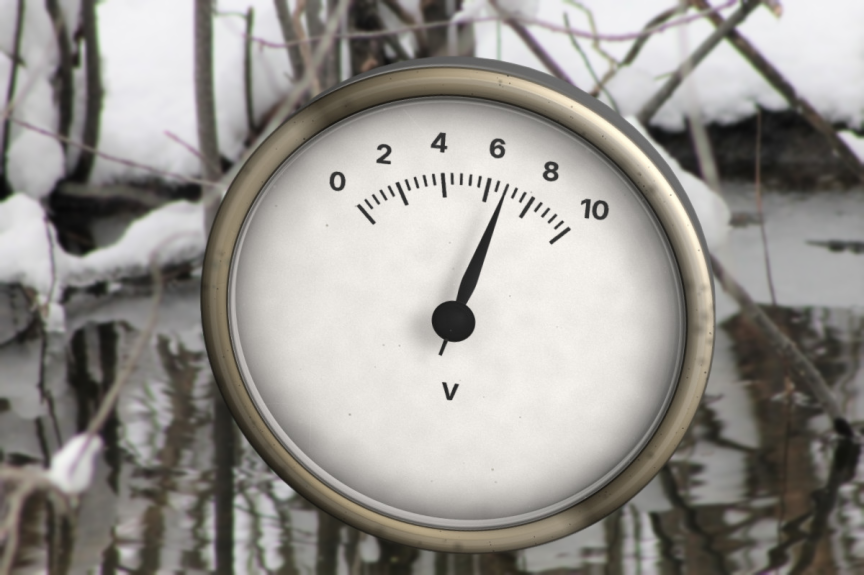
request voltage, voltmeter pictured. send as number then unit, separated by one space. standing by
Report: 6.8 V
